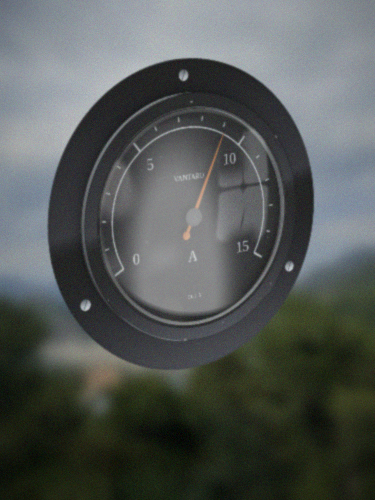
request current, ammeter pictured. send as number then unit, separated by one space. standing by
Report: 9 A
